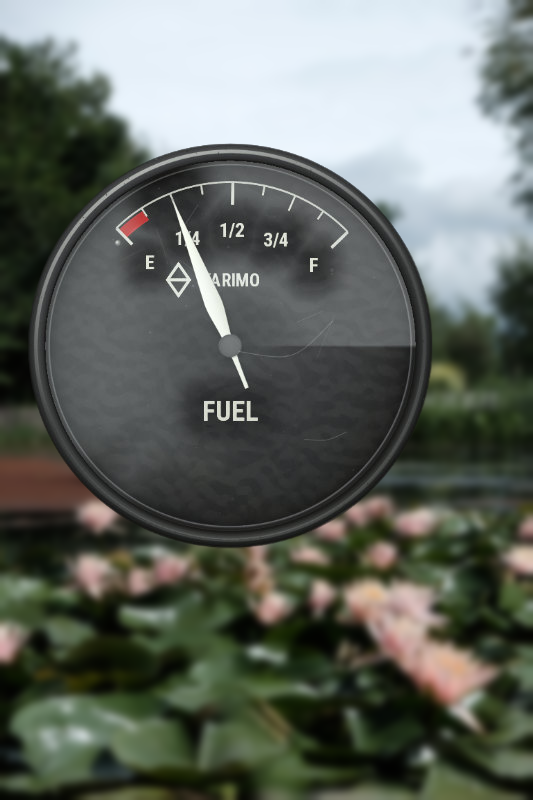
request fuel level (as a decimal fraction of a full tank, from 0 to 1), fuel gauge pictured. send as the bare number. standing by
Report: 0.25
